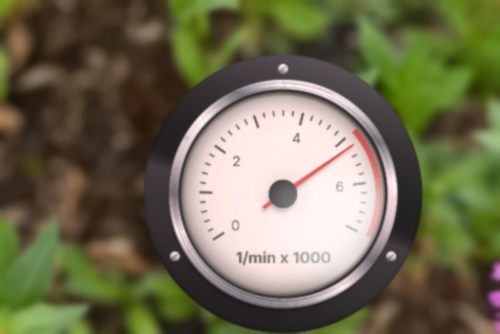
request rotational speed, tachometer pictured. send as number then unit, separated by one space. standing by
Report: 5200 rpm
